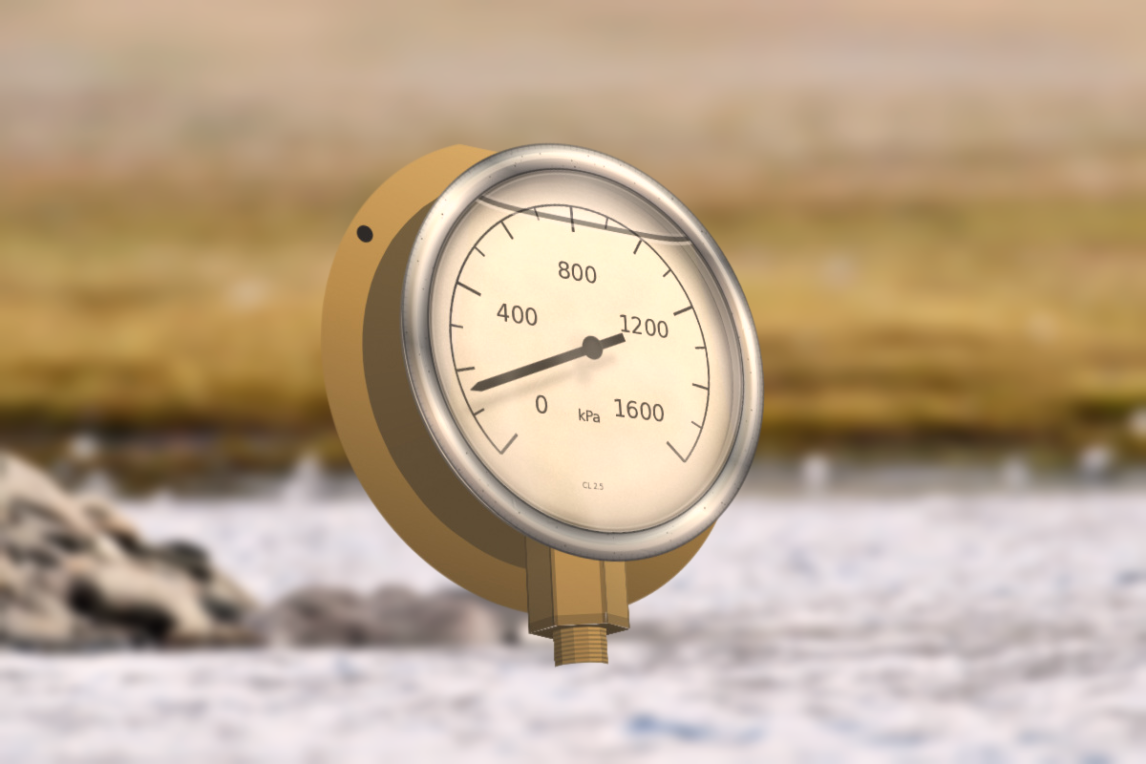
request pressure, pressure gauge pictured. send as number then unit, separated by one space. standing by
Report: 150 kPa
